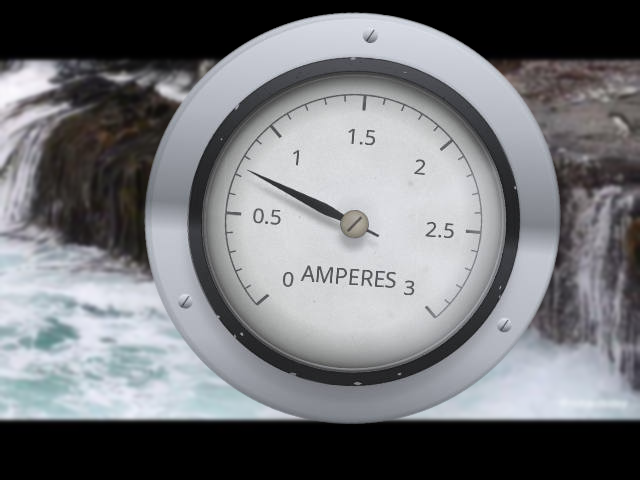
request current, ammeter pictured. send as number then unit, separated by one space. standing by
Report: 0.75 A
